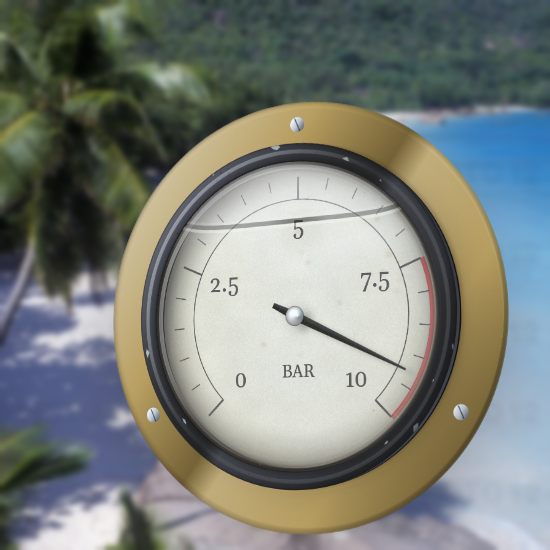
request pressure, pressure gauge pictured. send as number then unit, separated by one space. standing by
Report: 9.25 bar
